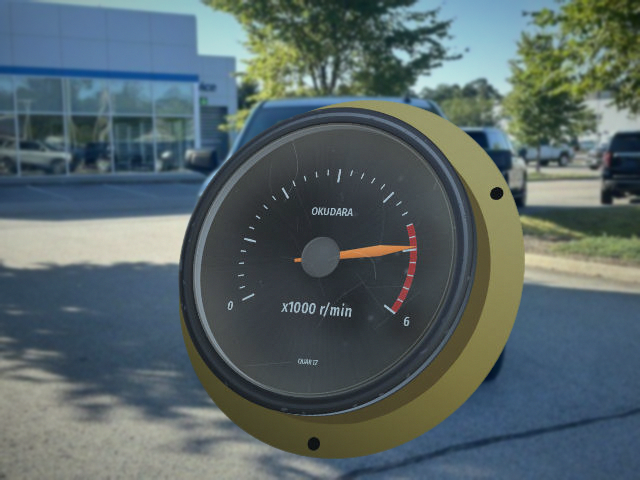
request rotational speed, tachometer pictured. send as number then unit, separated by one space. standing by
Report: 5000 rpm
